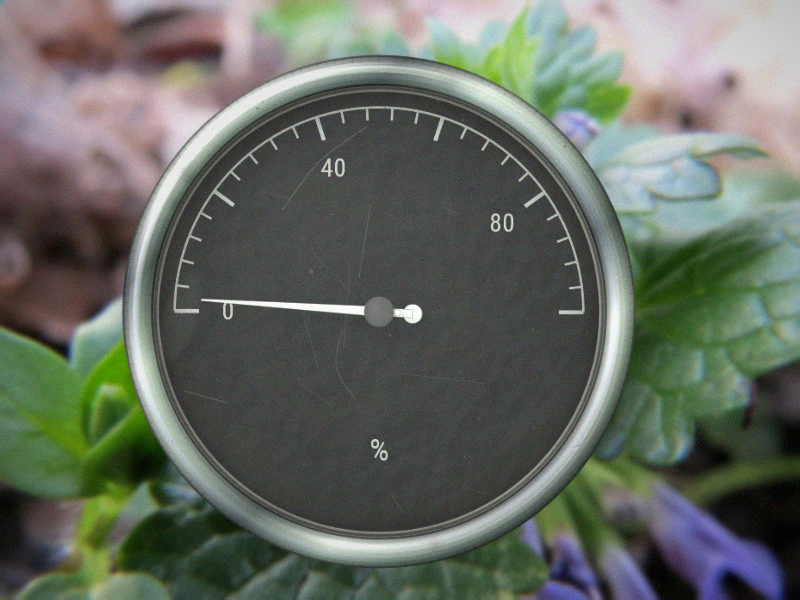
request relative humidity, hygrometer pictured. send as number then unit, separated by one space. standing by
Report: 2 %
